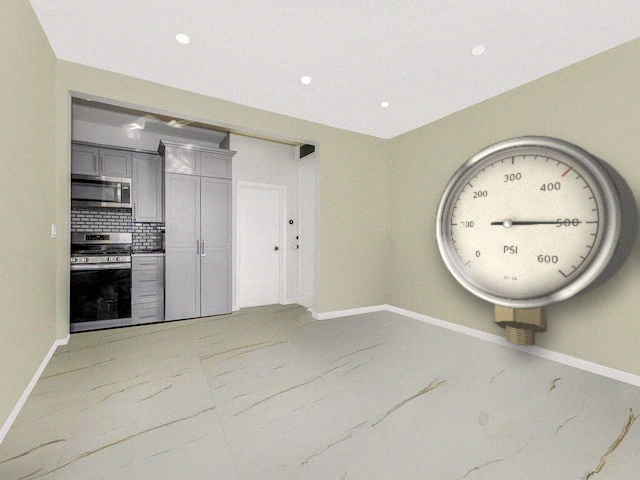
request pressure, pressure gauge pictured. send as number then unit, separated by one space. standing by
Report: 500 psi
